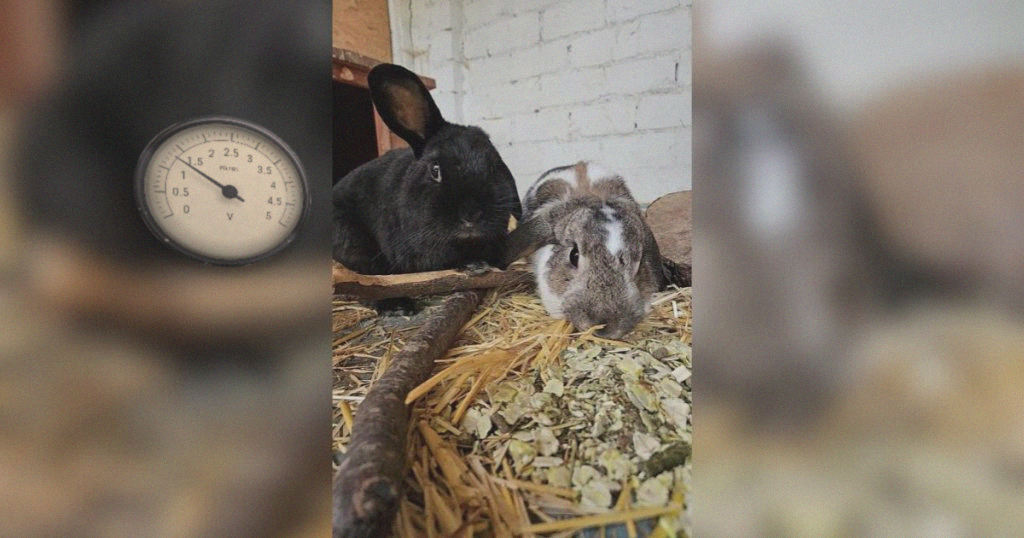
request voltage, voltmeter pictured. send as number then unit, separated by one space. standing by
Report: 1.3 V
